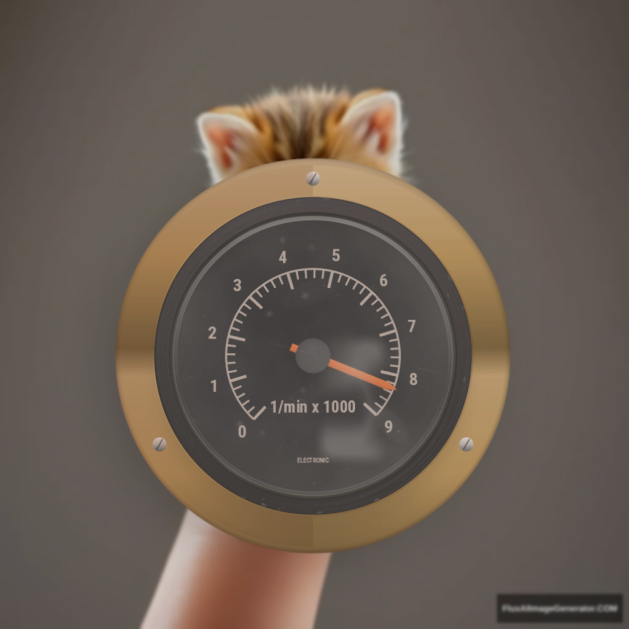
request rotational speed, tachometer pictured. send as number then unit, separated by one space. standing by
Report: 8300 rpm
